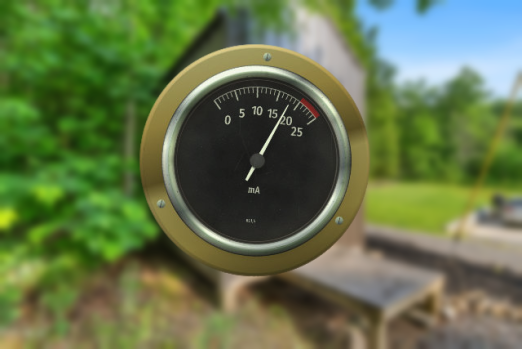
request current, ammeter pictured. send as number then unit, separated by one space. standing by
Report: 18 mA
